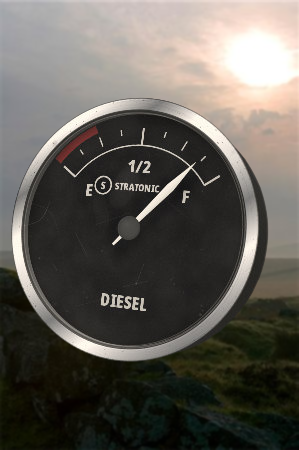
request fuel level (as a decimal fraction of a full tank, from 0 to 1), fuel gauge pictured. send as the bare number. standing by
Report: 0.875
